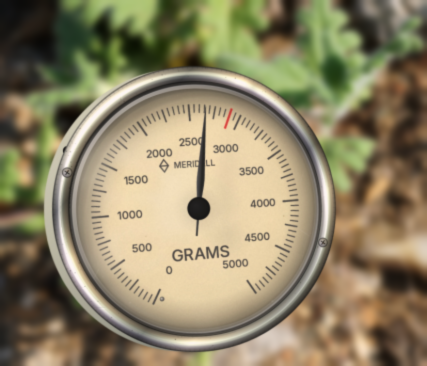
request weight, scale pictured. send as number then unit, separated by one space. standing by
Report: 2650 g
